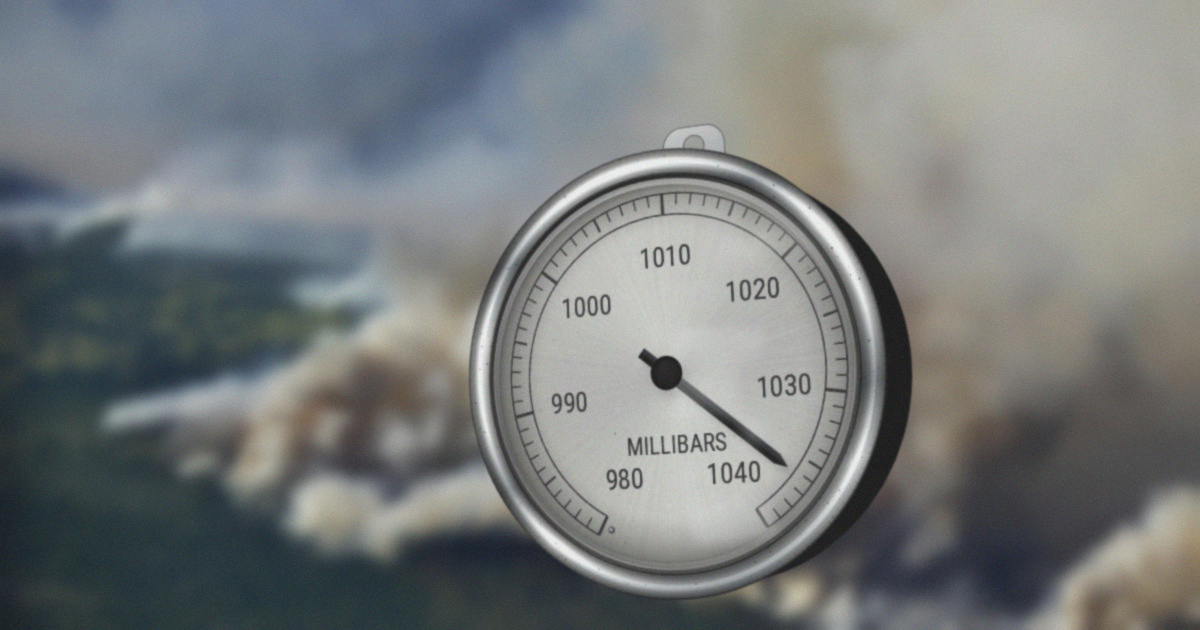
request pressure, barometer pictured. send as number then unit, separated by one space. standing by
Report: 1036 mbar
